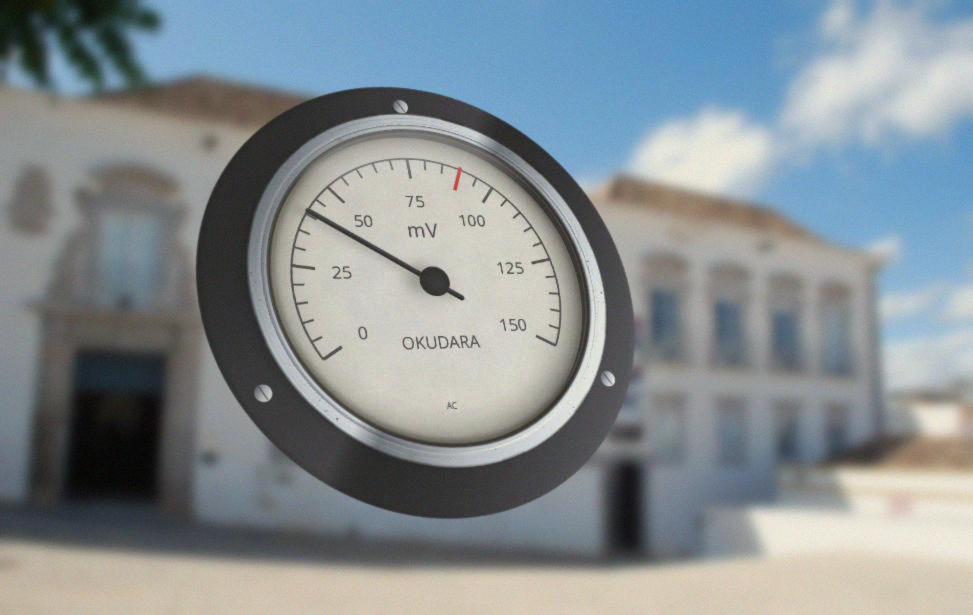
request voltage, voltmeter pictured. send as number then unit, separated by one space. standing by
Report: 40 mV
